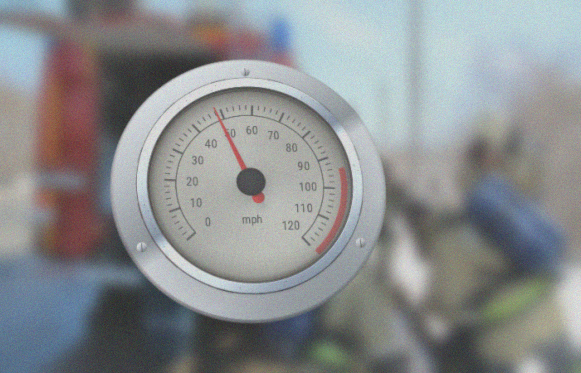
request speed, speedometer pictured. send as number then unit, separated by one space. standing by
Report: 48 mph
